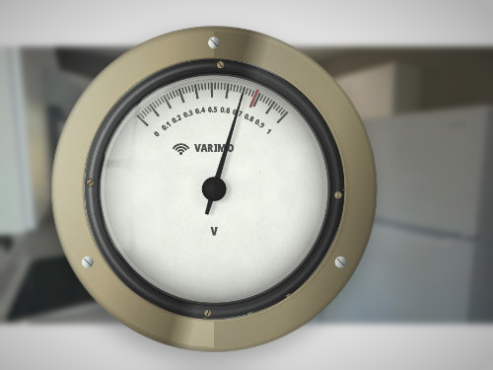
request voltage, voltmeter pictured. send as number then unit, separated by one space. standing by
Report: 0.7 V
